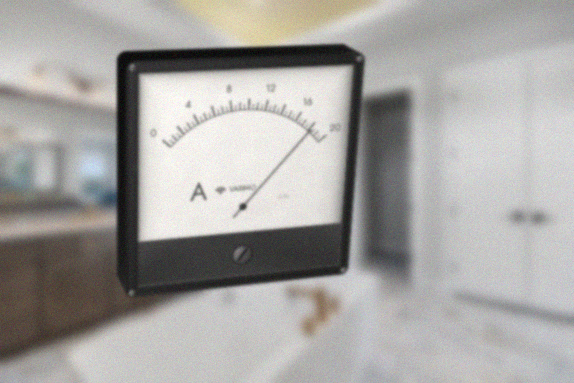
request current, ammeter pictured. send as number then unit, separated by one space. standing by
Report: 18 A
